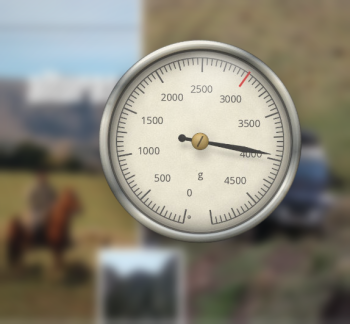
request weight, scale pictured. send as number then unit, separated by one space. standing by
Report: 3950 g
